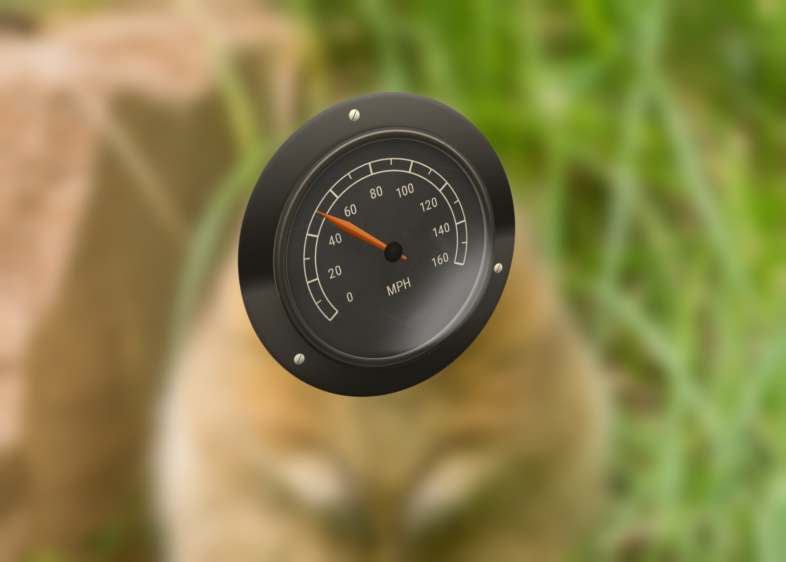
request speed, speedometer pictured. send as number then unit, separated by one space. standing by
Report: 50 mph
